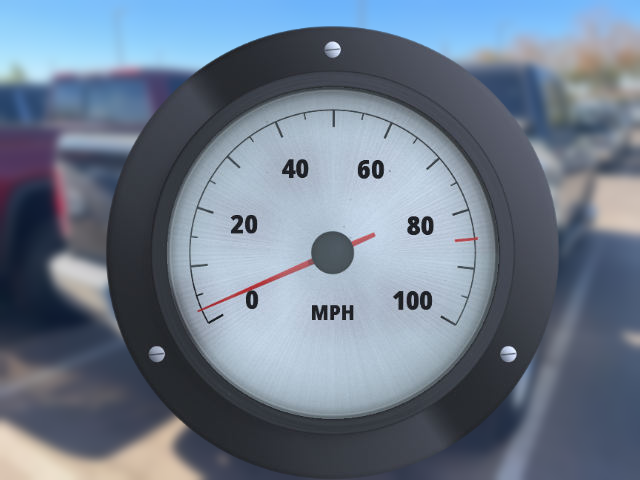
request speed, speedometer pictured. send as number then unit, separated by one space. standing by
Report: 2.5 mph
